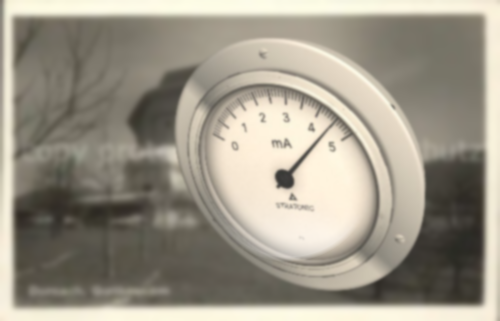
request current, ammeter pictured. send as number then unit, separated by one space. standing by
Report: 4.5 mA
